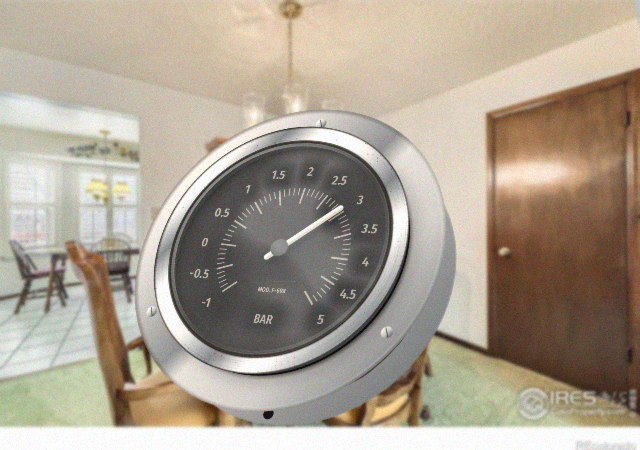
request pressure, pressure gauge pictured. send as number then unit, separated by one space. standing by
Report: 3 bar
